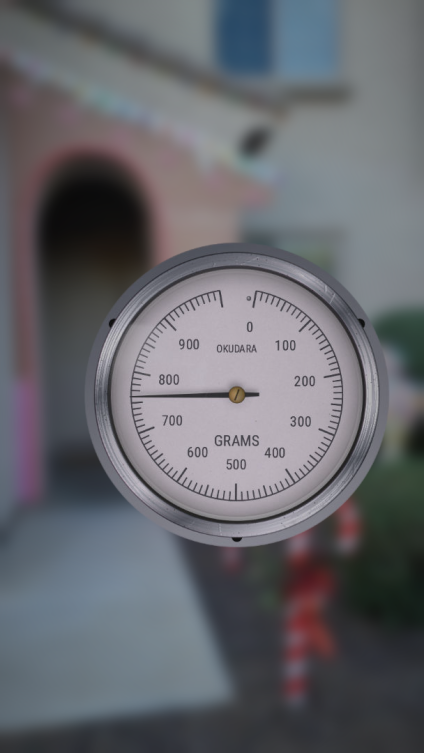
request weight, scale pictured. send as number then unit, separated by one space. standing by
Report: 760 g
